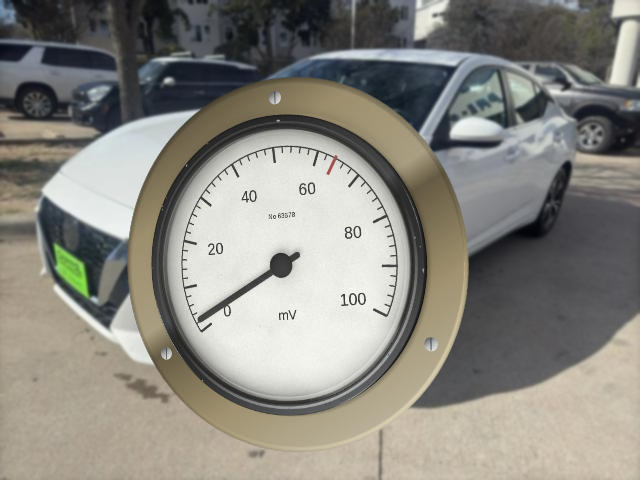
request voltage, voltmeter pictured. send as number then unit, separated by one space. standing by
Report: 2 mV
